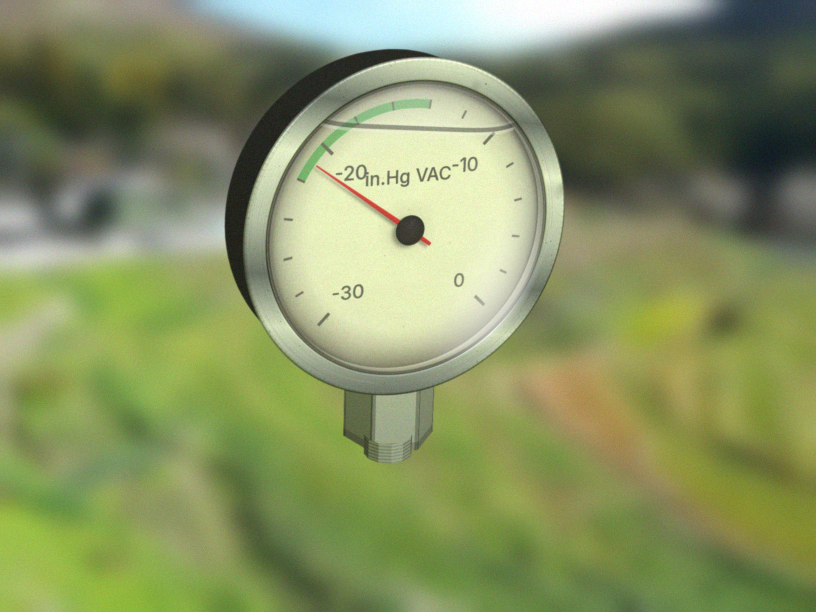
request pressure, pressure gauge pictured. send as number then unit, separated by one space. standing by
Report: -21 inHg
